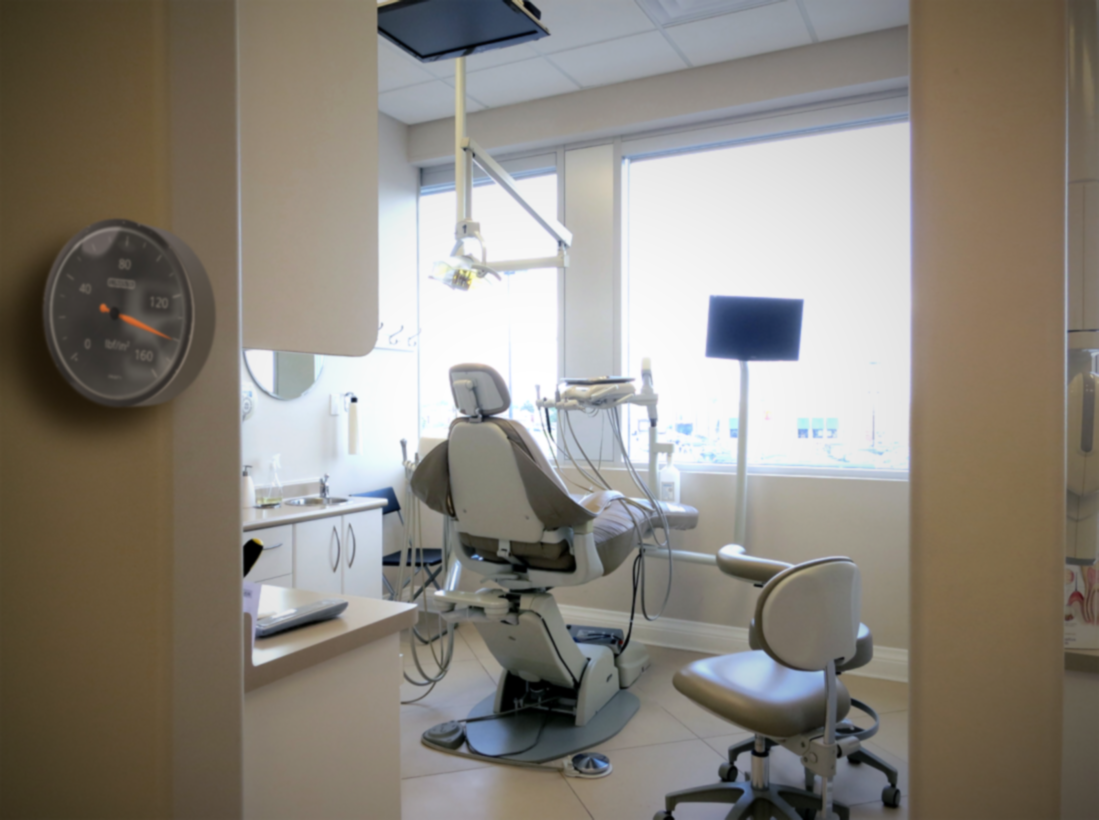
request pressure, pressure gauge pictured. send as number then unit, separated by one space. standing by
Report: 140 psi
